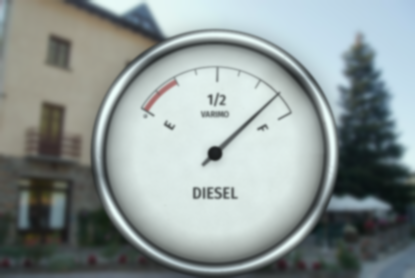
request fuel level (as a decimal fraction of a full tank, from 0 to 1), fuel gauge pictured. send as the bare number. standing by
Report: 0.875
